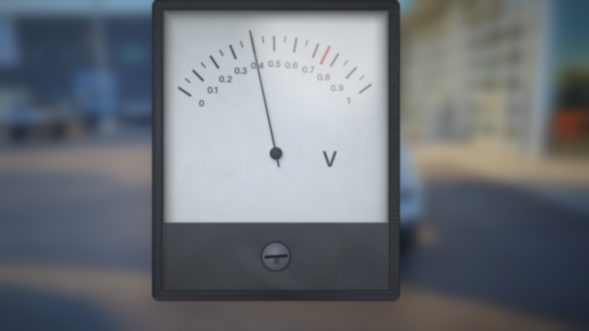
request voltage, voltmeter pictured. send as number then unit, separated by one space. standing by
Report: 0.4 V
